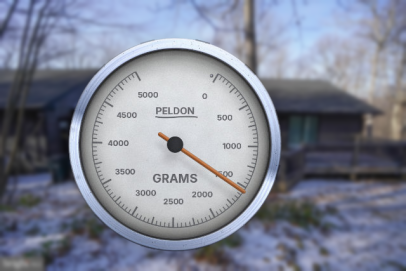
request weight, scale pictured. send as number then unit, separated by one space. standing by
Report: 1550 g
